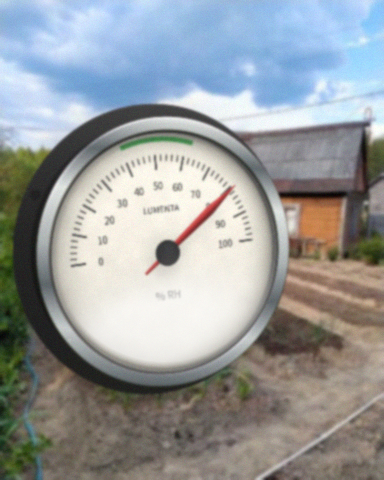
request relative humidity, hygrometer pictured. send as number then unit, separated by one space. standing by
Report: 80 %
